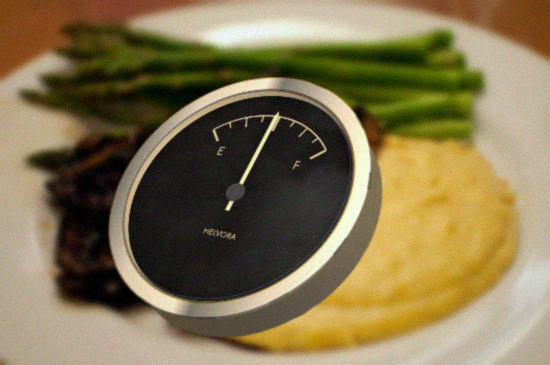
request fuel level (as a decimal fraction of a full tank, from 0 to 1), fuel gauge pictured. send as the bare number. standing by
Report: 0.5
